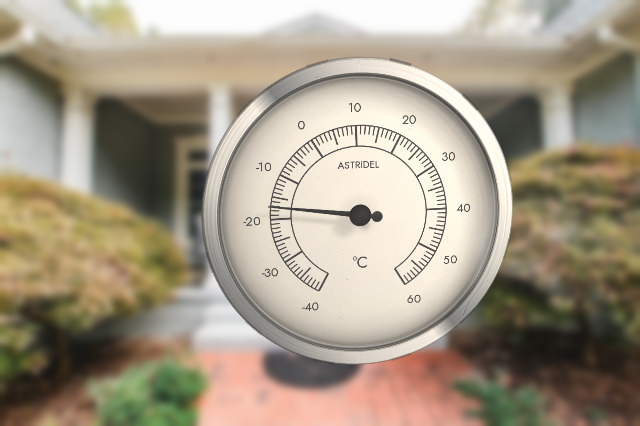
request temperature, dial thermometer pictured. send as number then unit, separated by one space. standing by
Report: -17 °C
